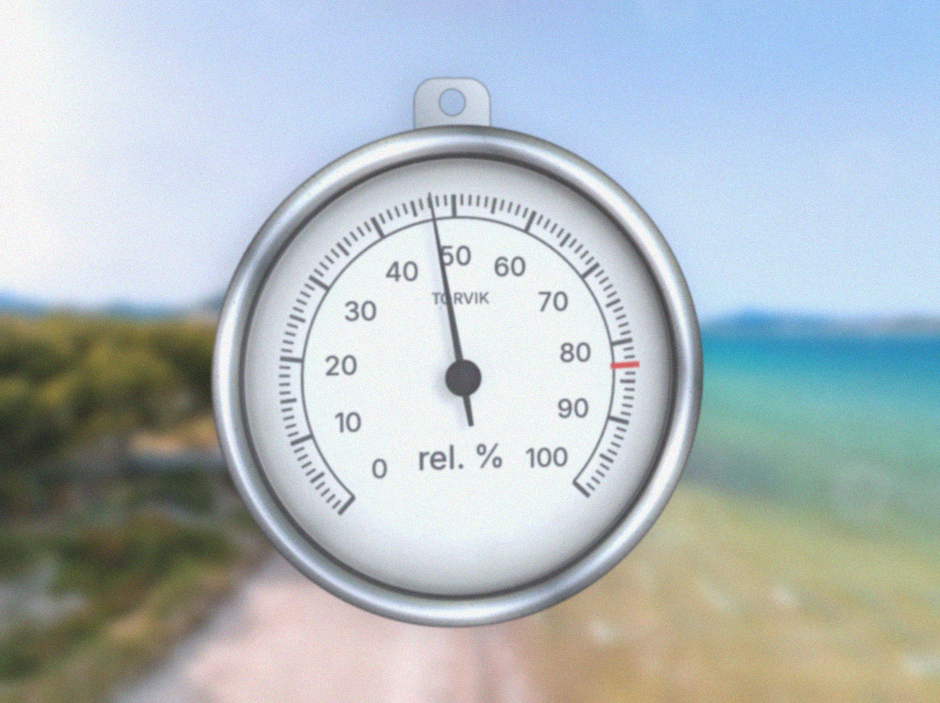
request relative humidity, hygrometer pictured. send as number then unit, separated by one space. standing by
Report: 47 %
